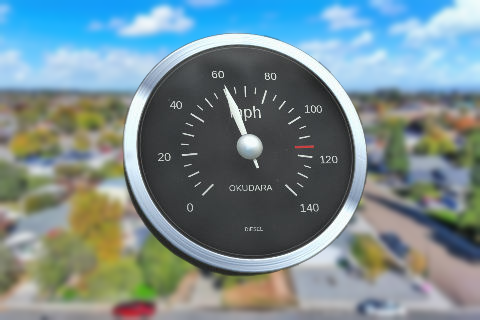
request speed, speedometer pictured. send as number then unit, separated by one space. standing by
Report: 60 mph
